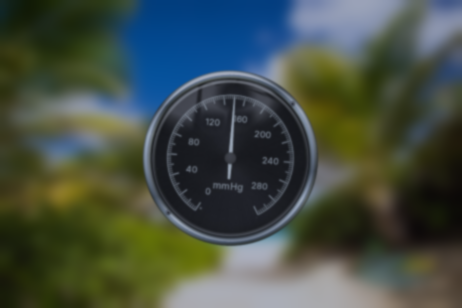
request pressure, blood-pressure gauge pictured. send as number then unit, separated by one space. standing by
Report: 150 mmHg
